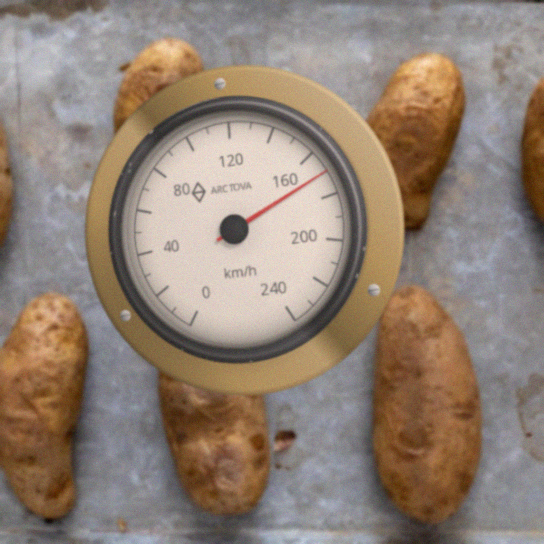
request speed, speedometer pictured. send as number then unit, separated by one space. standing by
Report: 170 km/h
